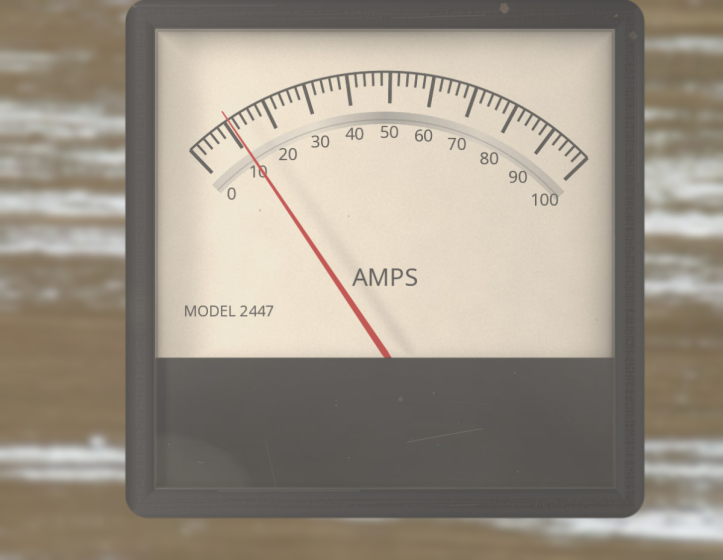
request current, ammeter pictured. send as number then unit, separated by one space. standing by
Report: 11 A
